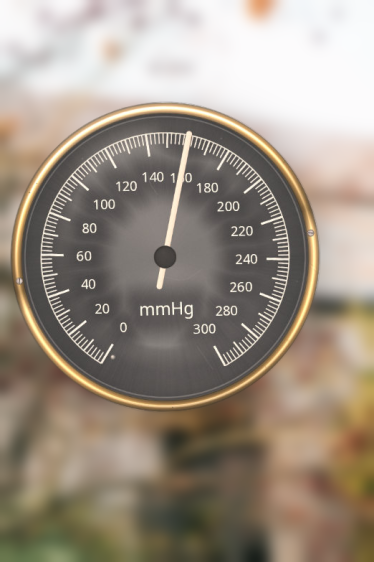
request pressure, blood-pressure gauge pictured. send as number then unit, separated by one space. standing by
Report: 160 mmHg
